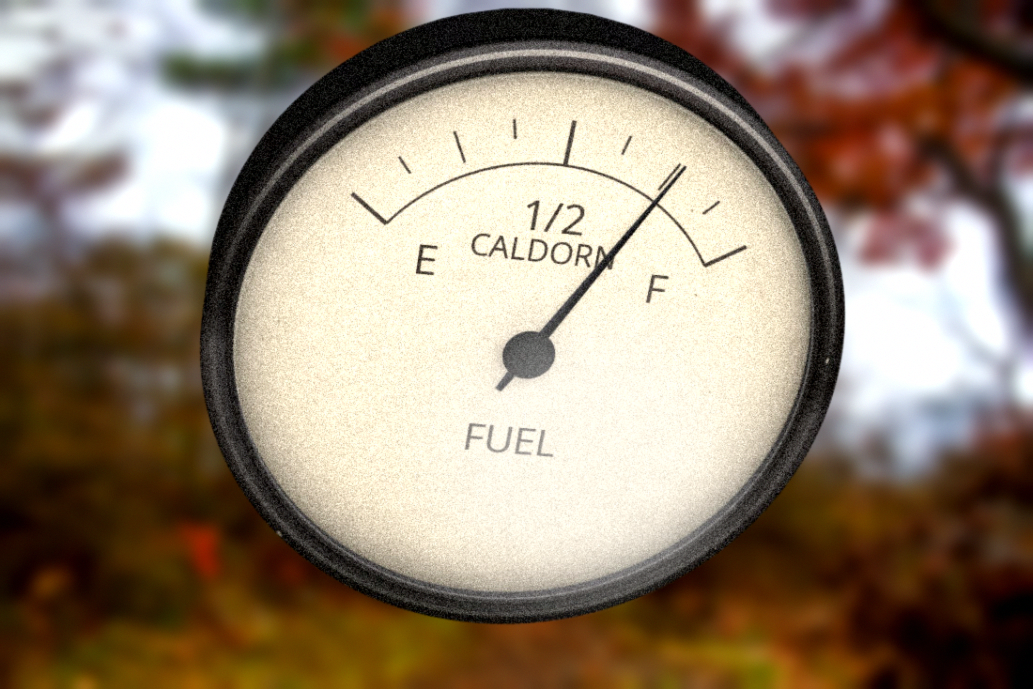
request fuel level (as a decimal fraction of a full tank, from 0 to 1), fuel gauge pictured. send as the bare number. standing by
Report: 0.75
